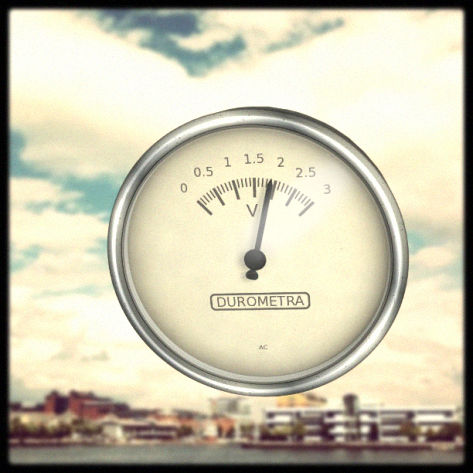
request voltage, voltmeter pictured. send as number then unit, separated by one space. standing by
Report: 1.9 V
